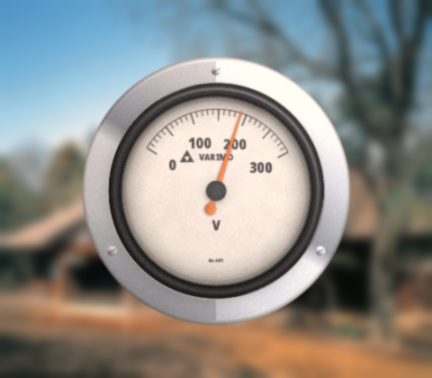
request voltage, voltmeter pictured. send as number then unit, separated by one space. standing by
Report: 190 V
